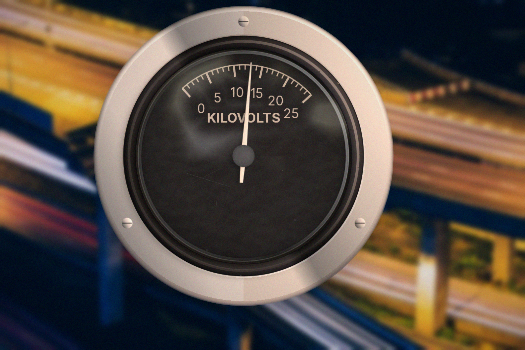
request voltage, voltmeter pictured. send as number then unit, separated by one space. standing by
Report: 13 kV
